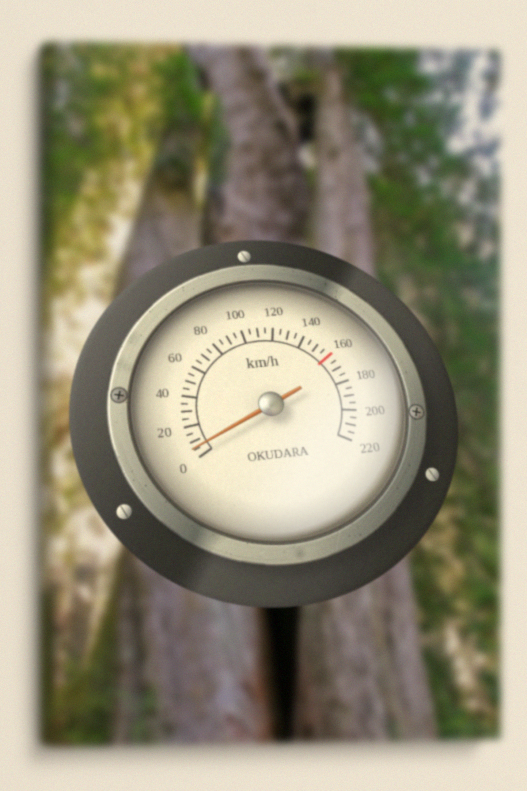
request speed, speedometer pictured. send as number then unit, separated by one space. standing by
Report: 5 km/h
